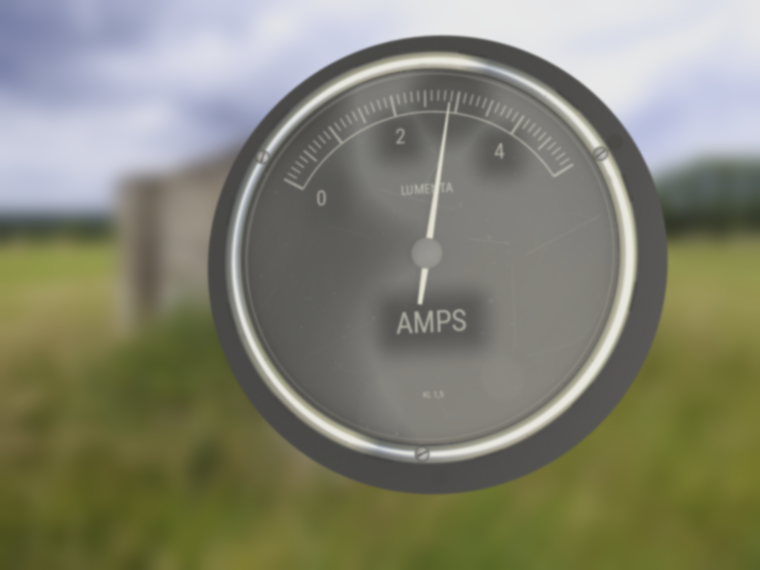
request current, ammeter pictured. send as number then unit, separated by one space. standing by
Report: 2.9 A
